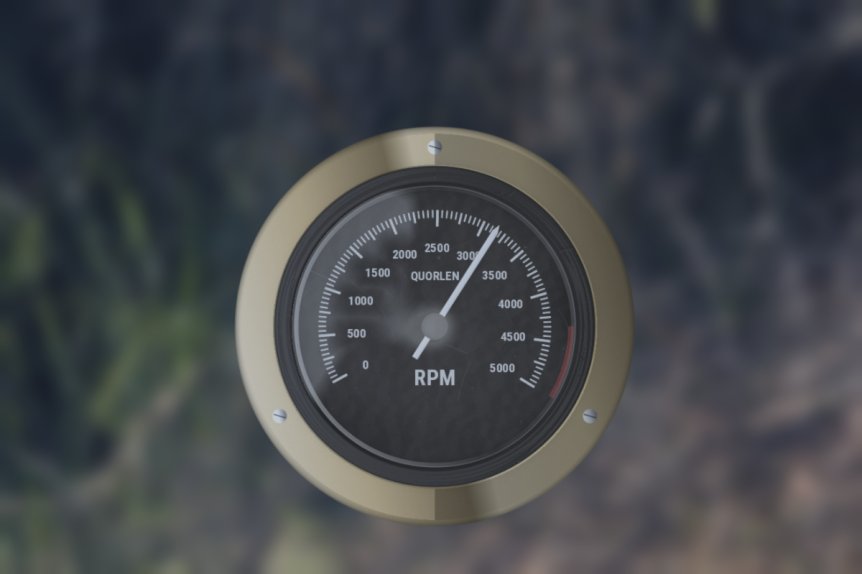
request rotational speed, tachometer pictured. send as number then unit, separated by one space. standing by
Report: 3150 rpm
